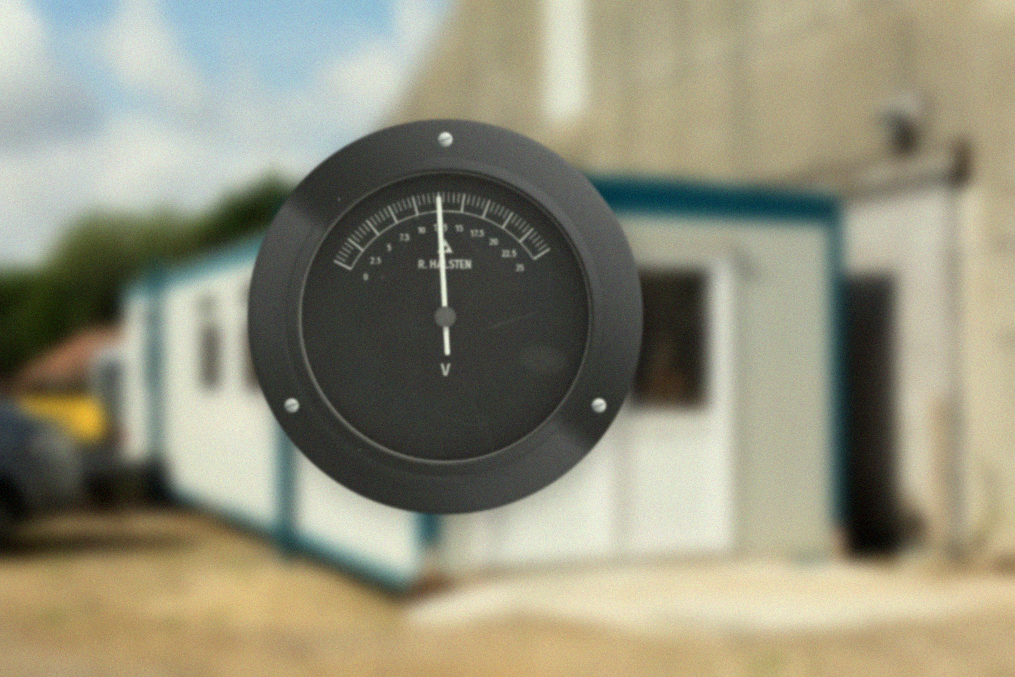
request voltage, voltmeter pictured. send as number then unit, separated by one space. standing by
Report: 12.5 V
